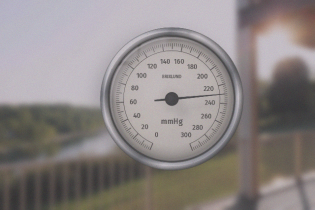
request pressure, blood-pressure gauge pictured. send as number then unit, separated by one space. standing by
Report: 230 mmHg
